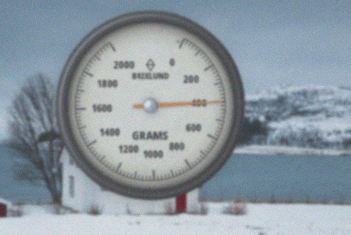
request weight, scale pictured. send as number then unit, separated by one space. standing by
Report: 400 g
